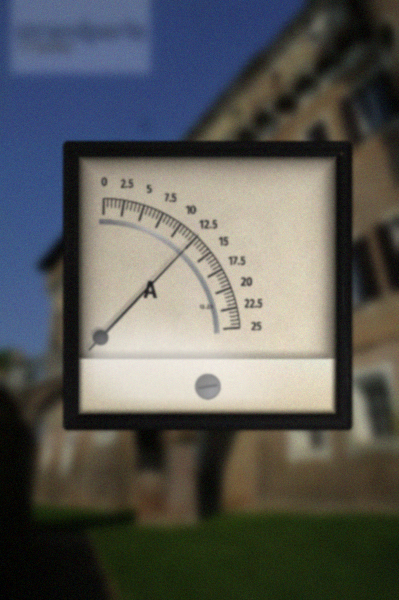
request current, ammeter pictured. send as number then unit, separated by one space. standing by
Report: 12.5 A
